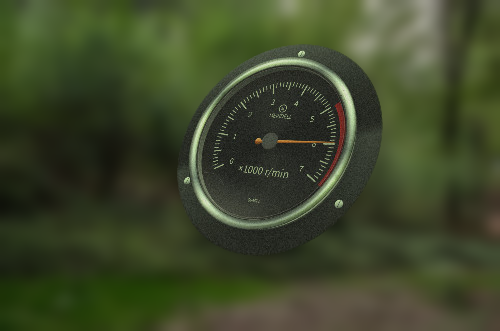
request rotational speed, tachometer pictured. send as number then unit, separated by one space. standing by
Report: 6000 rpm
